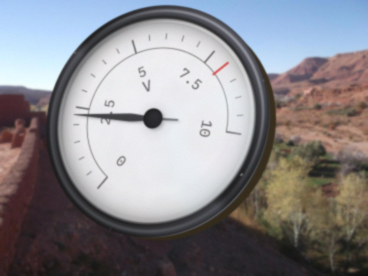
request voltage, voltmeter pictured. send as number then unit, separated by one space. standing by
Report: 2.25 V
